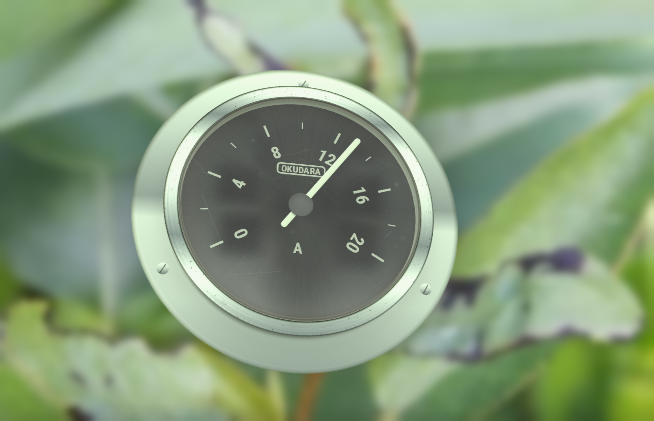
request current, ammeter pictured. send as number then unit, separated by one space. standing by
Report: 13 A
